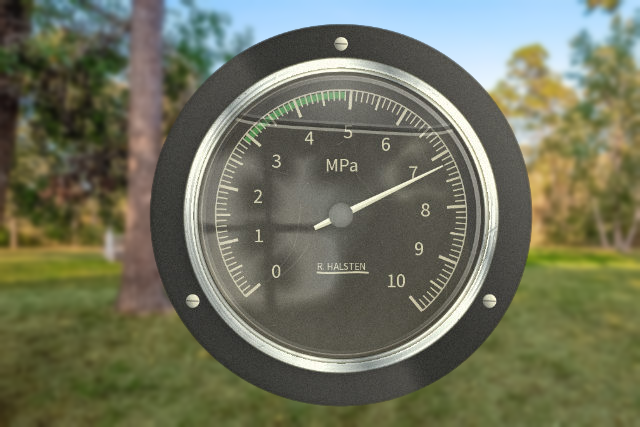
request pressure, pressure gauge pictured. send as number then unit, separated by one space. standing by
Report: 7.2 MPa
